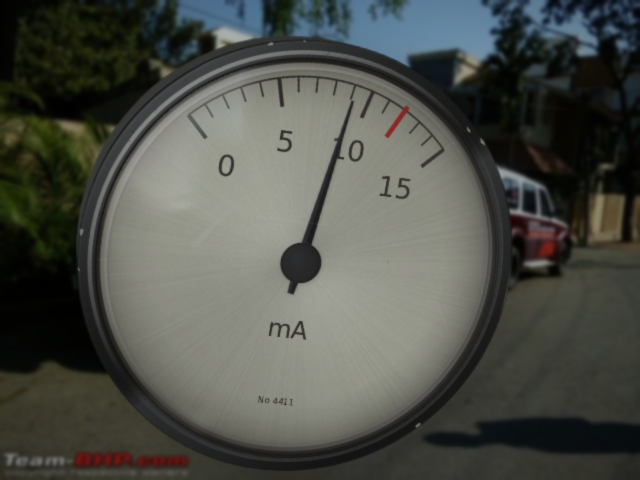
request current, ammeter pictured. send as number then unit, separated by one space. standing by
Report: 9 mA
